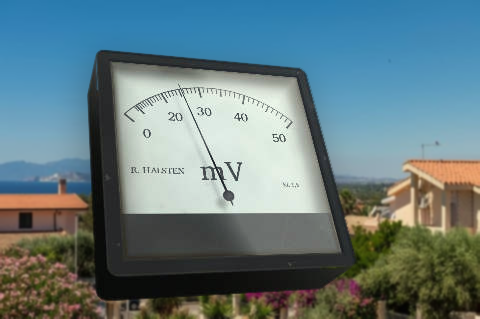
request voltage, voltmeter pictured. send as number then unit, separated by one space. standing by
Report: 25 mV
